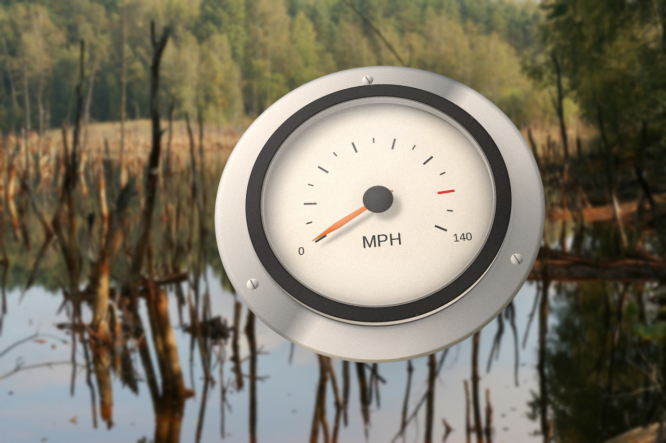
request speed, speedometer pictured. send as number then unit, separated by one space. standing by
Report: 0 mph
